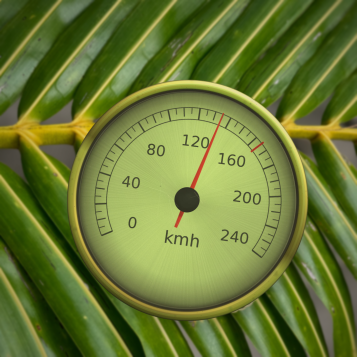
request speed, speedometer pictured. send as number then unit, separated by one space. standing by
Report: 135 km/h
